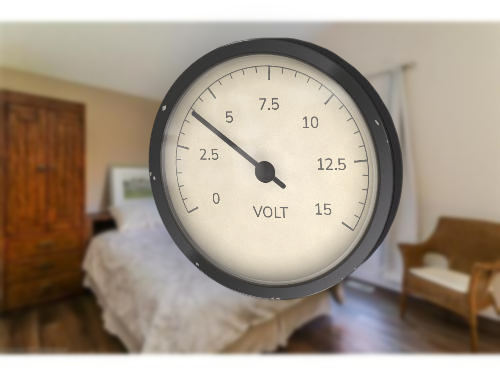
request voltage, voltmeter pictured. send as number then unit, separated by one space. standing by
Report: 4 V
